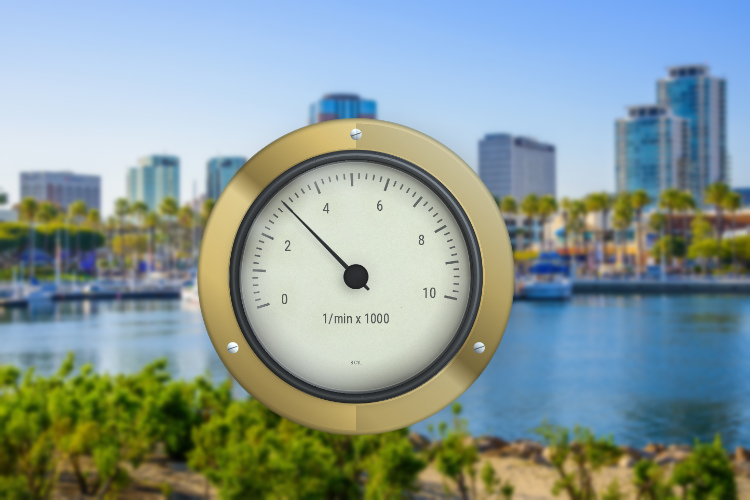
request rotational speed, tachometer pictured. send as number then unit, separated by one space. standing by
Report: 3000 rpm
